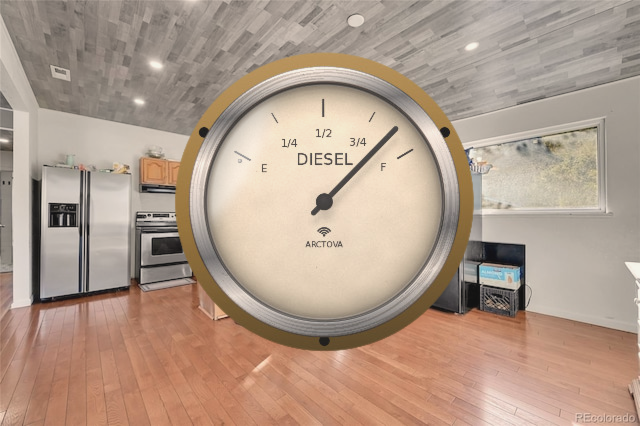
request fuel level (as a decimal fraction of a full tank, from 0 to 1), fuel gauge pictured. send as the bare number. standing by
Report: 0.875
